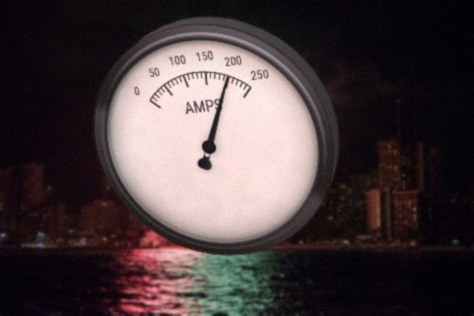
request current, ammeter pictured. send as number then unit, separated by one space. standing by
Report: 200 A
